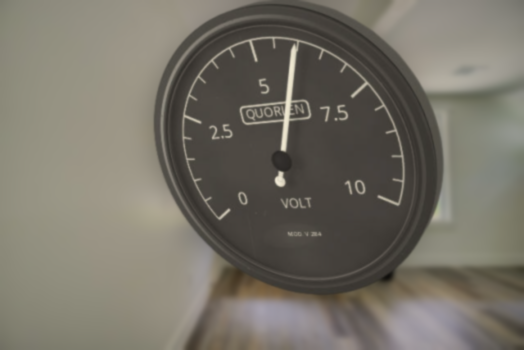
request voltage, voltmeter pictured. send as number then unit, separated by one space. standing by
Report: 6 V
